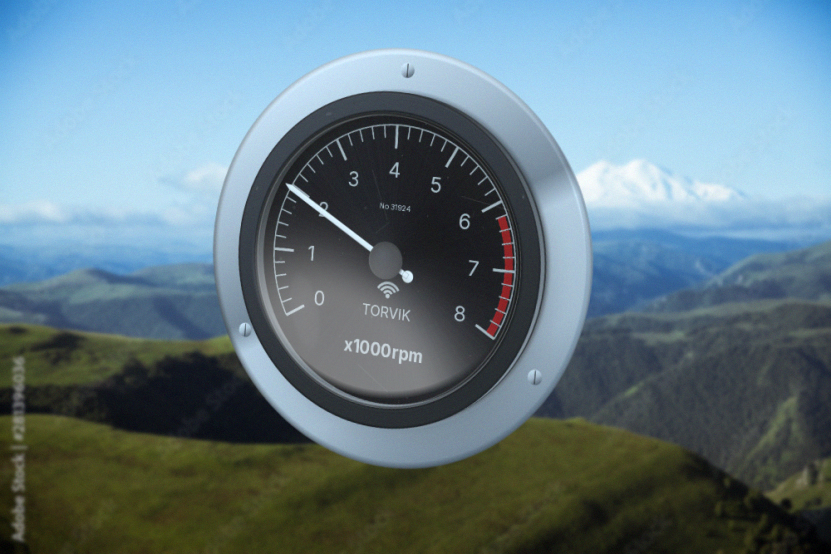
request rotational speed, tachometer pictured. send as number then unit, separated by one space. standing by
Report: 2000 rpm
